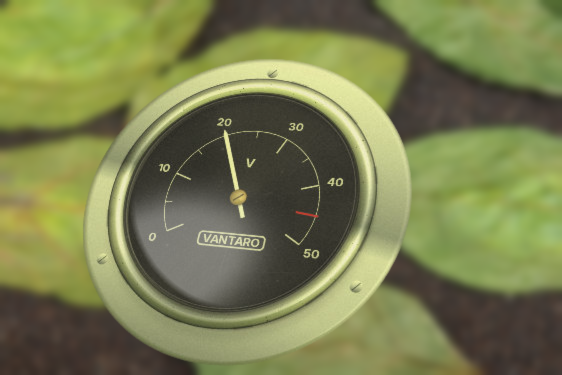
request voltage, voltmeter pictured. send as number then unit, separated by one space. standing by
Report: 20 V
